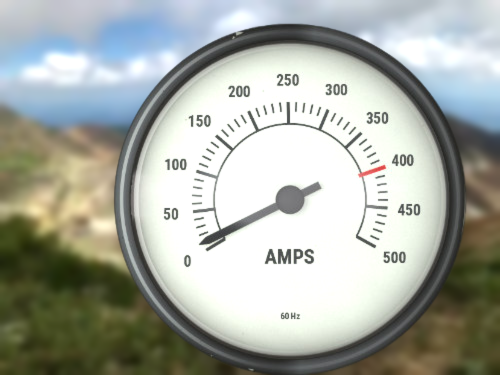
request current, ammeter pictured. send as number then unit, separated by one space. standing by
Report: 10 A
